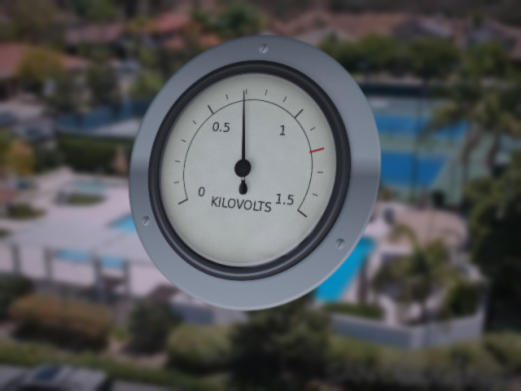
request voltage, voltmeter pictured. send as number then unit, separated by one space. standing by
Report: 0.7 kV
